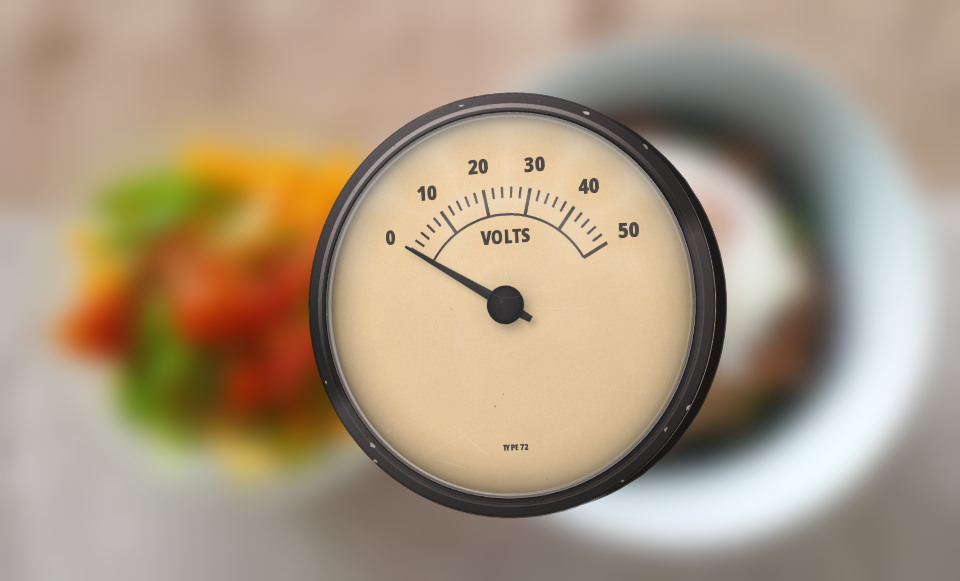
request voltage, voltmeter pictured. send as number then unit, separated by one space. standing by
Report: 0 V
